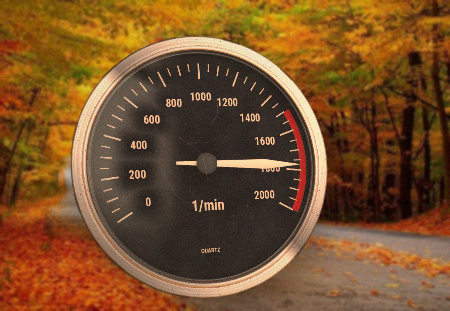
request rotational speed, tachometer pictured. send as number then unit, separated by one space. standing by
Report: 1775 rpm
